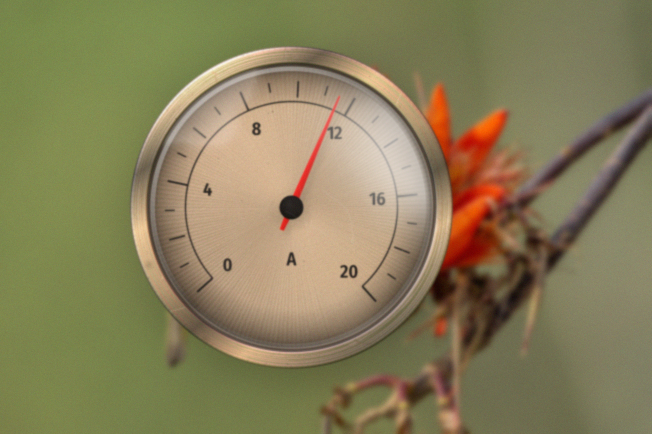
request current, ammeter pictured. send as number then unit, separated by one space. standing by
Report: 11.5 A
